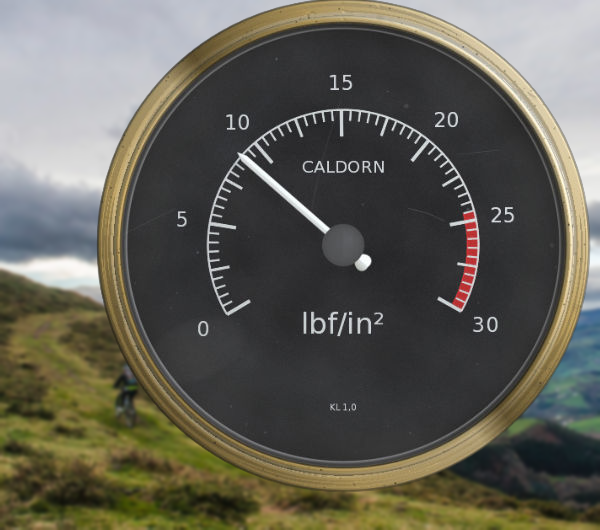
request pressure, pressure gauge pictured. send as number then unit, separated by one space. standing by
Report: 9 psi
